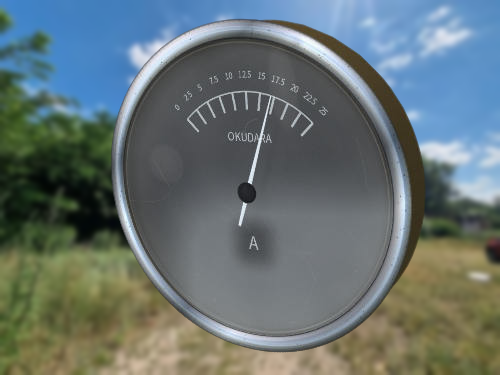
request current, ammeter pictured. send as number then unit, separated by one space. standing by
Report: 17.5 A
